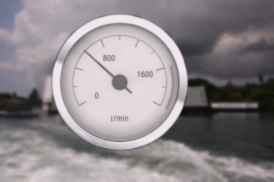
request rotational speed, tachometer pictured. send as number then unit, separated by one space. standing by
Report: 600 rpm
